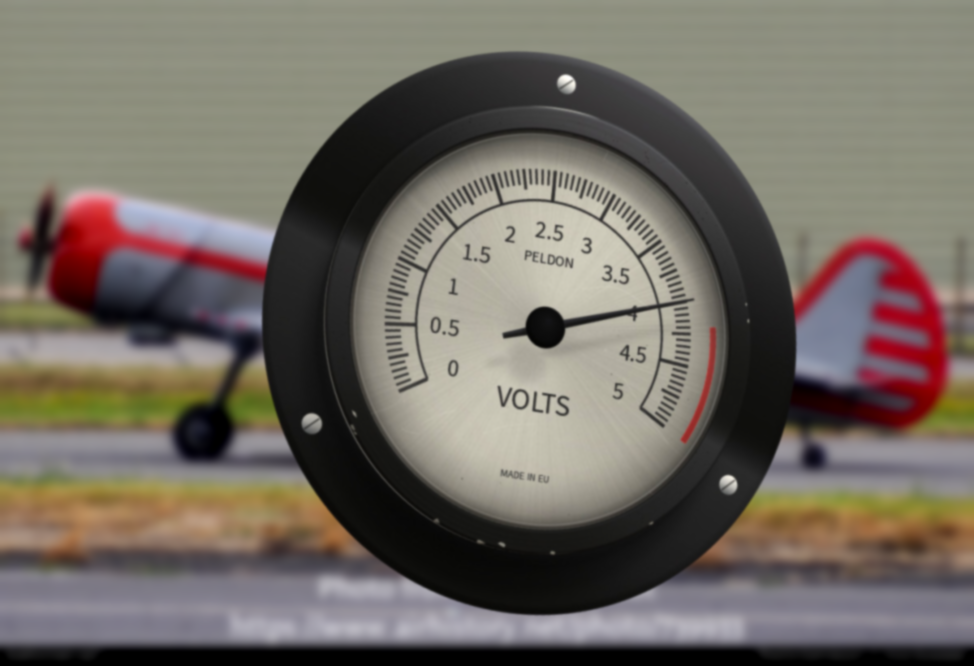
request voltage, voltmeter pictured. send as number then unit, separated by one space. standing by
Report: 4 V
